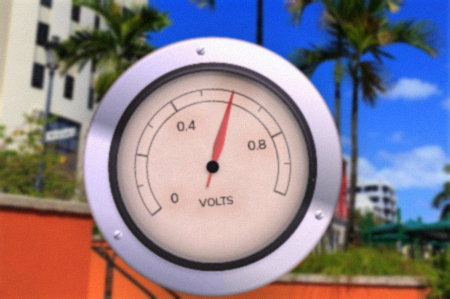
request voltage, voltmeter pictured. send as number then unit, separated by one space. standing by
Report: 0.6 V
